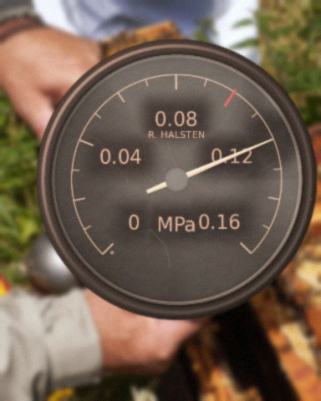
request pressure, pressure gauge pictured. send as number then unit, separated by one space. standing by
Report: 0.12 MPa
